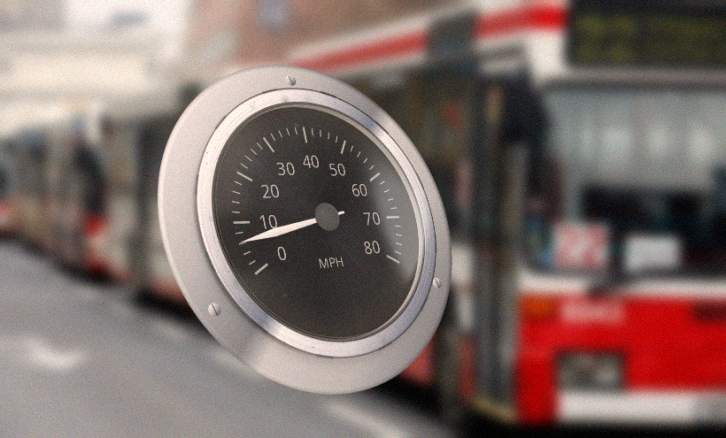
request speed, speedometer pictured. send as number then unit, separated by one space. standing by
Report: 6 mph
